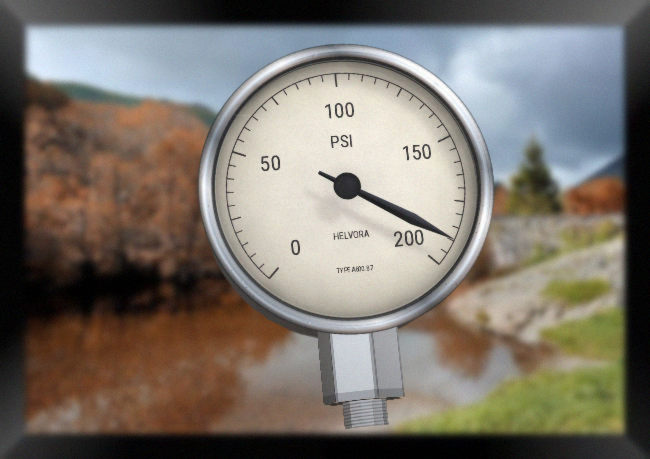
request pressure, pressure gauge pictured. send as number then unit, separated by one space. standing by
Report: 190 psi
